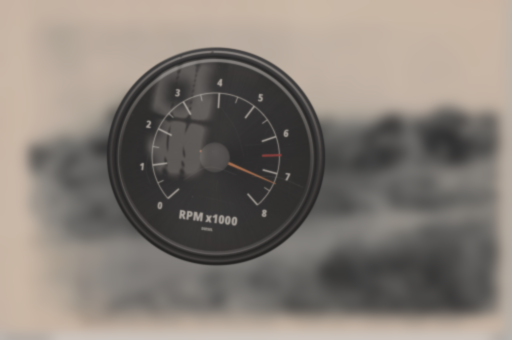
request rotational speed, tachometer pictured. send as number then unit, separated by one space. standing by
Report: 7250 rpm
